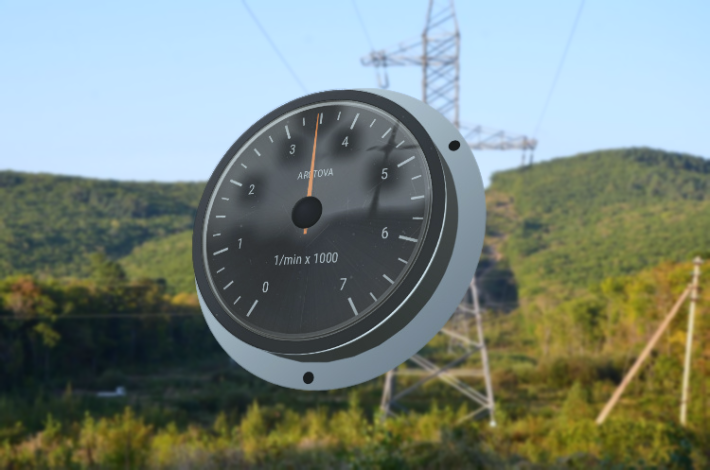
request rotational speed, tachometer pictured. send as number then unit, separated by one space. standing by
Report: 3500 rpm
